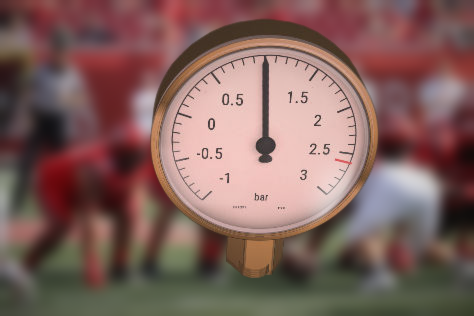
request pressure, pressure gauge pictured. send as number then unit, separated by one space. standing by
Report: 1 bar
